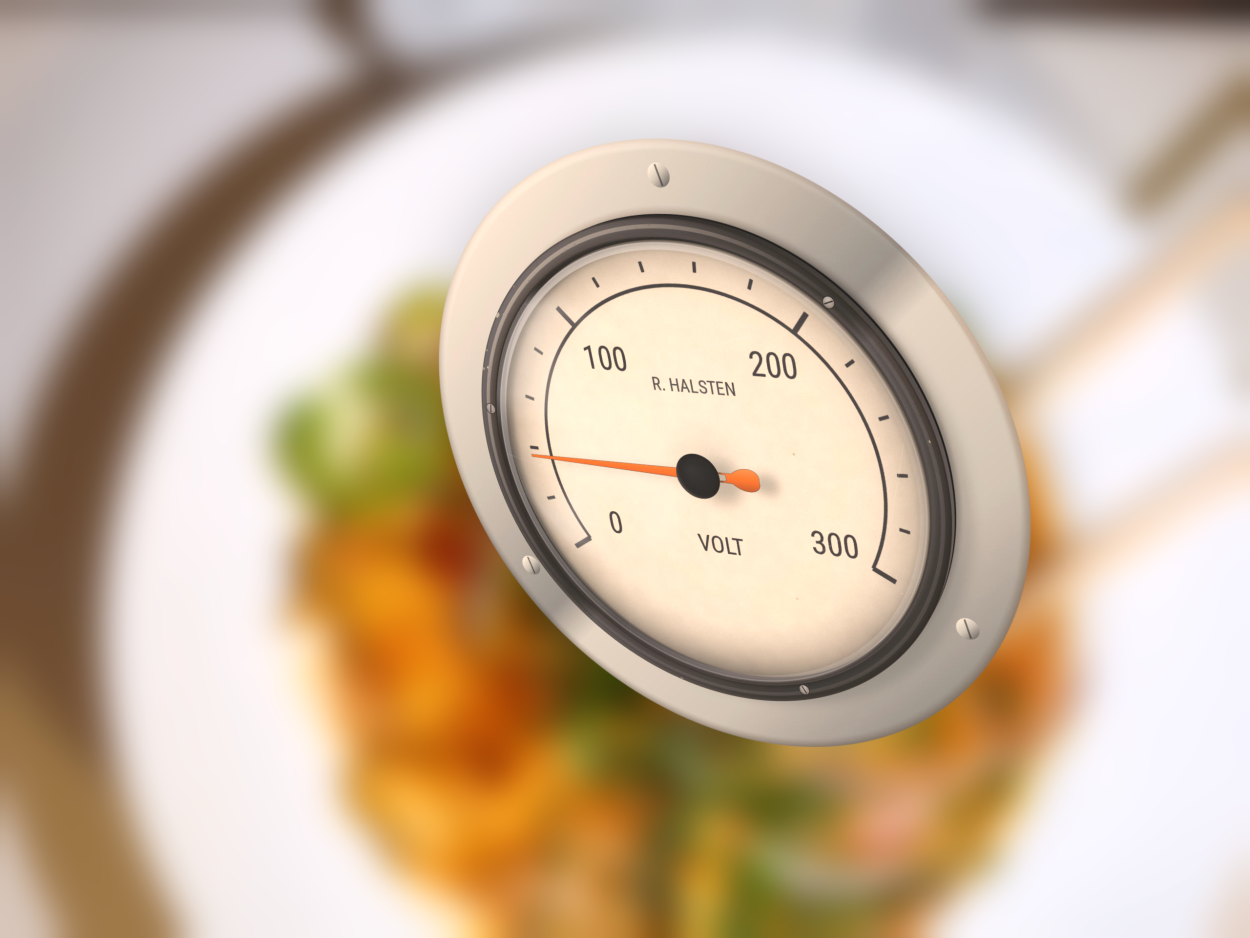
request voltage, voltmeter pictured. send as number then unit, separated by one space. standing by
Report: 40 V
